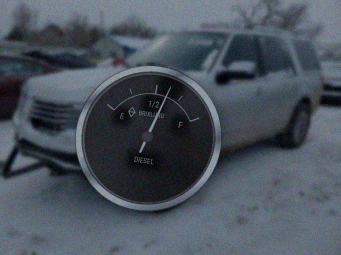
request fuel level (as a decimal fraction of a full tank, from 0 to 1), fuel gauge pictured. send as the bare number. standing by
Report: 0.625
